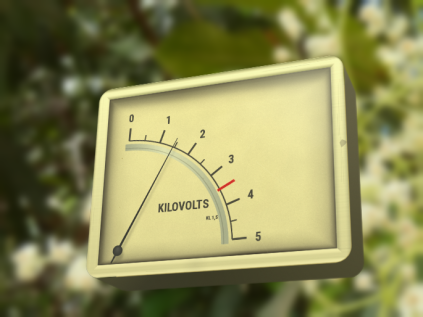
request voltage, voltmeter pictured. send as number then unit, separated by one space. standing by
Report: 1.5 kV
